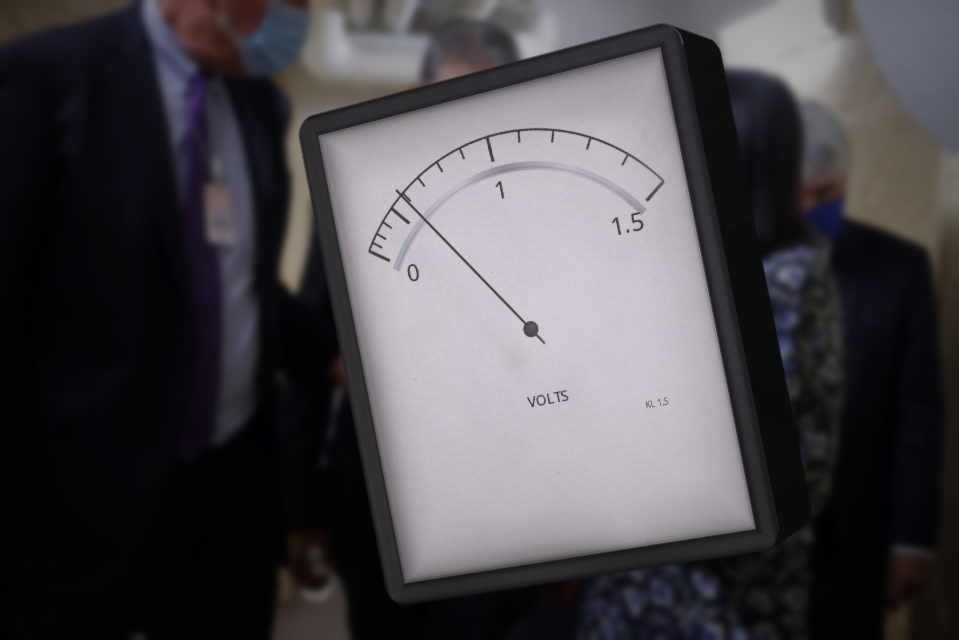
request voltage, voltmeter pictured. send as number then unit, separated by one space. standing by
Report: 0.6 V
